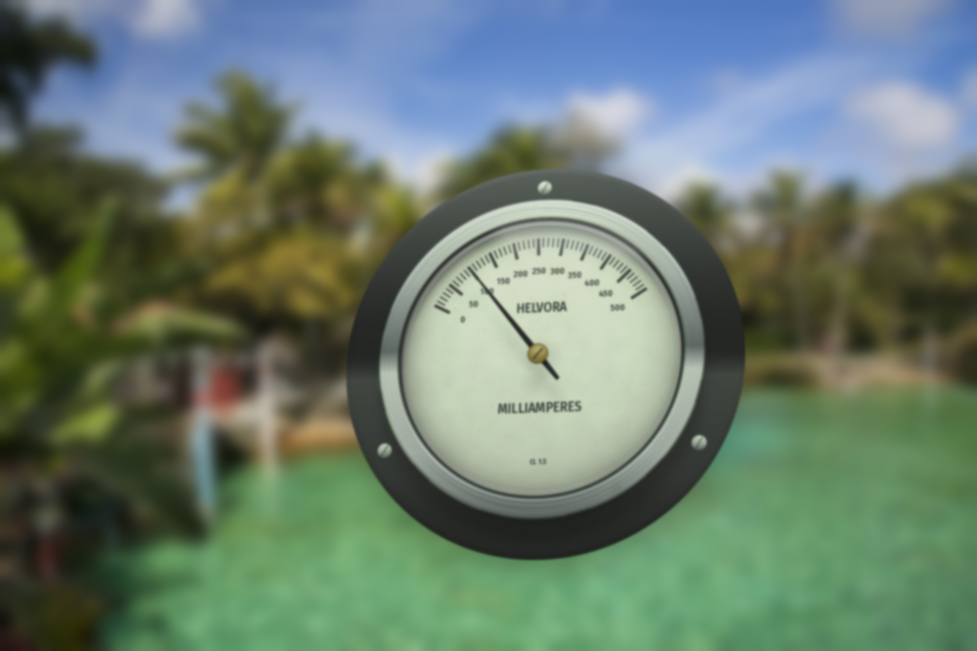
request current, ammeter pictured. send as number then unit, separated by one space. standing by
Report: 100 mA
